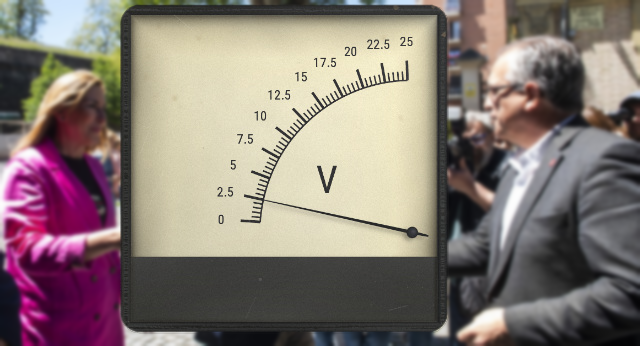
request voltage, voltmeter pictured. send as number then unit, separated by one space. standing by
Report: 2.5 V
